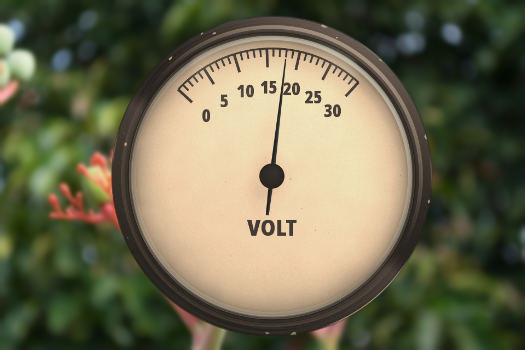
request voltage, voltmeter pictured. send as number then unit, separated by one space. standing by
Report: 18 V
